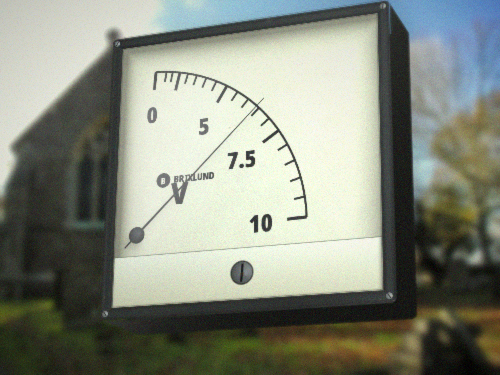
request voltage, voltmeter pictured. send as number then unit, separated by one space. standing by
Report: 6.5 V
